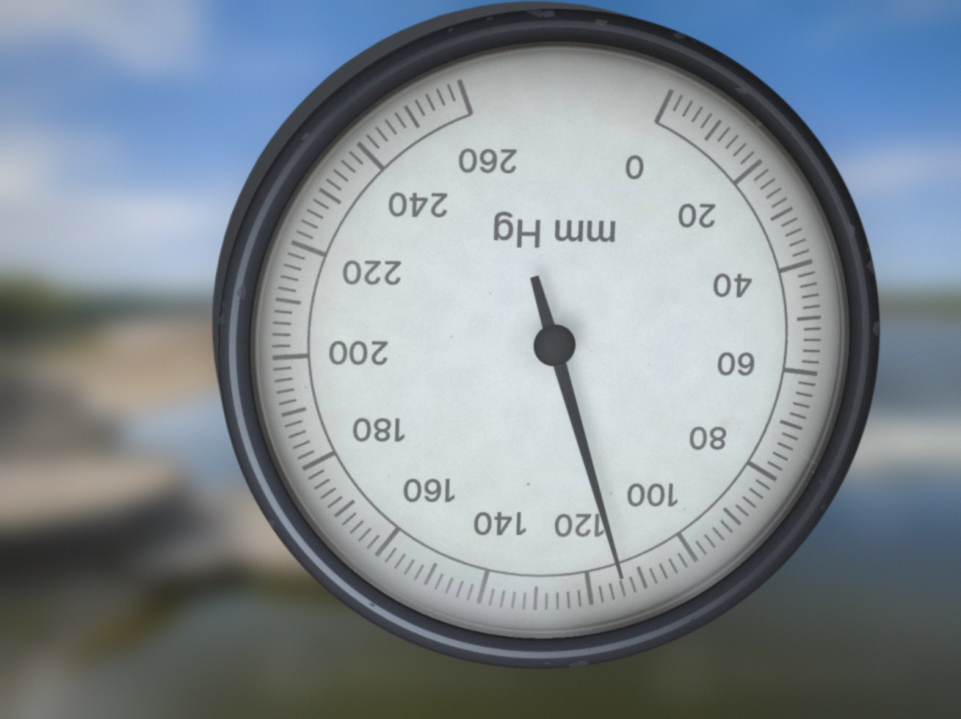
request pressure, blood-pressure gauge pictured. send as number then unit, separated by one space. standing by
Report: 114 mmHg
